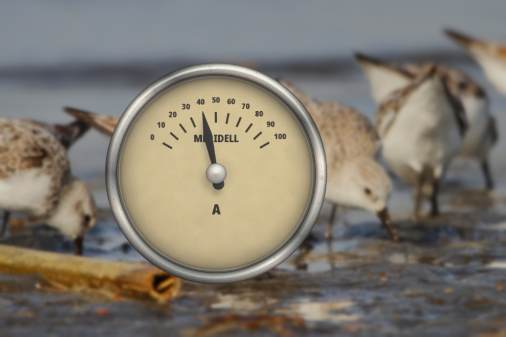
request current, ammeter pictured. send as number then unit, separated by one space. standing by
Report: 40 A
